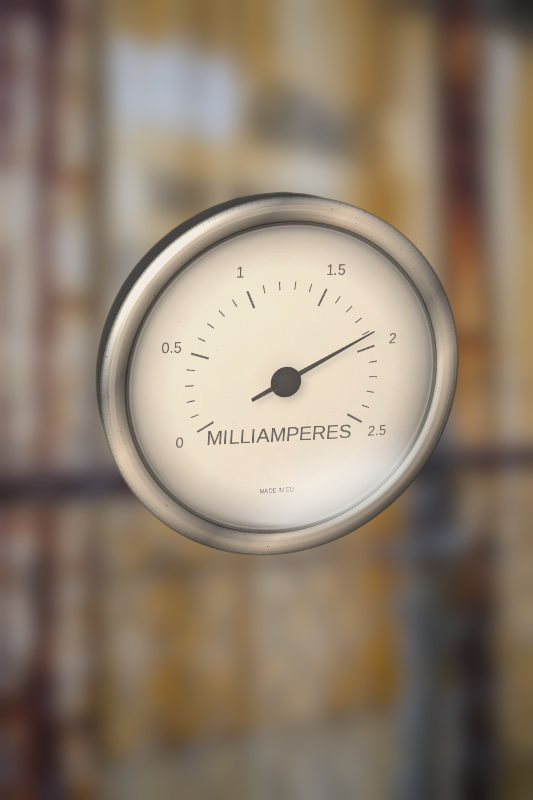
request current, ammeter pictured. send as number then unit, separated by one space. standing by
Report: 1.9 mA
